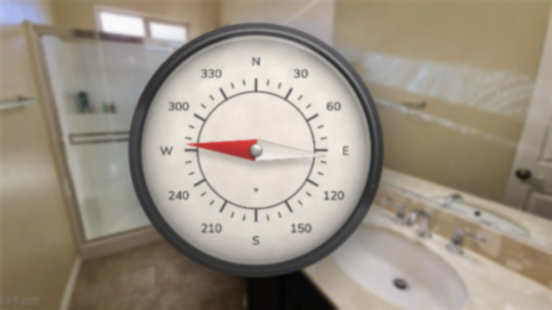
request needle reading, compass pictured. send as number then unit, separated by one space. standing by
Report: 275 °
